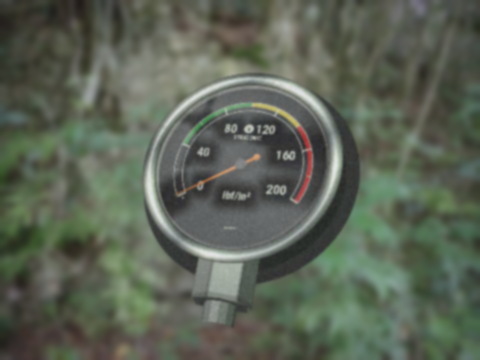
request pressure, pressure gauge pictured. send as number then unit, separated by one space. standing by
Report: 0 psi
